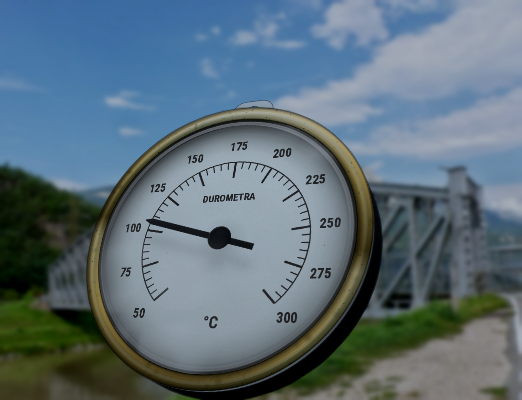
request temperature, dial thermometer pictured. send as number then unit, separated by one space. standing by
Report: 105 °C
